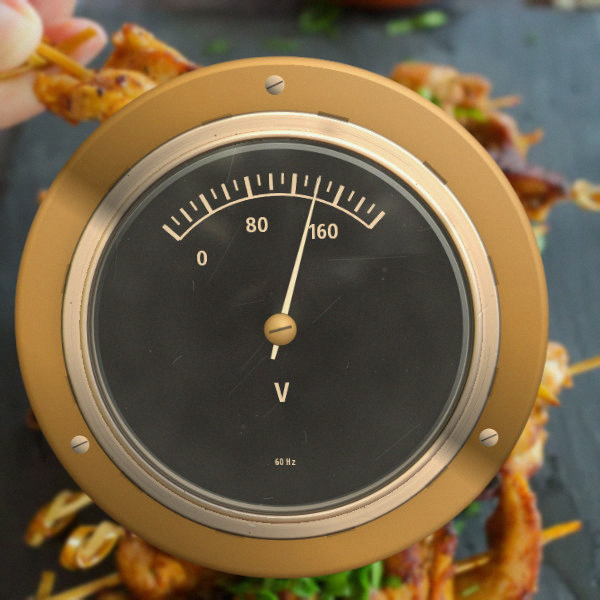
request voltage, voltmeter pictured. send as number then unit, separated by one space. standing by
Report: 140 V
